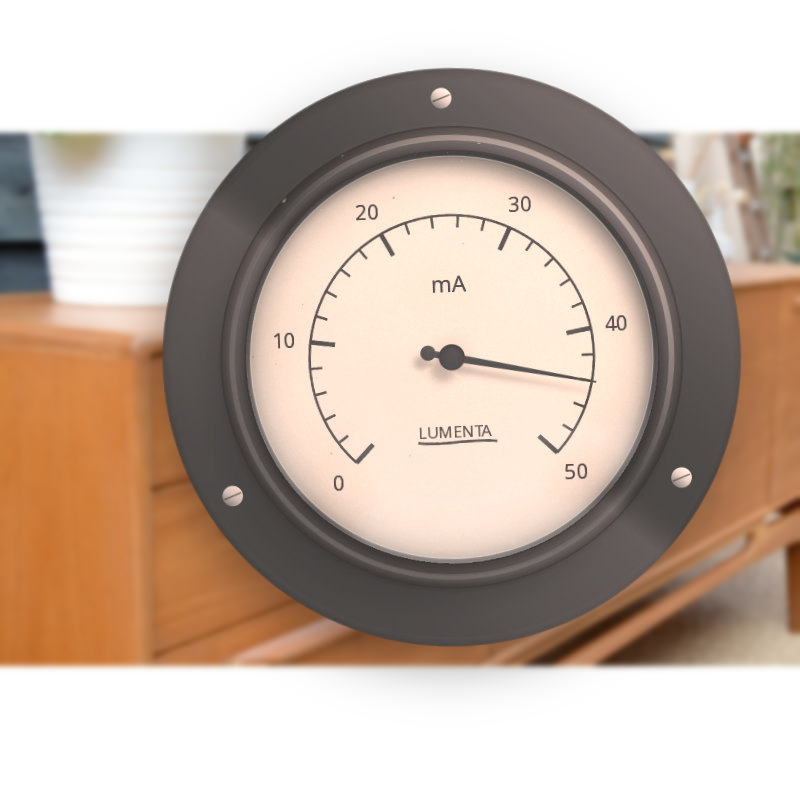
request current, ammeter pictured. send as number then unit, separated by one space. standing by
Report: 44 mA
